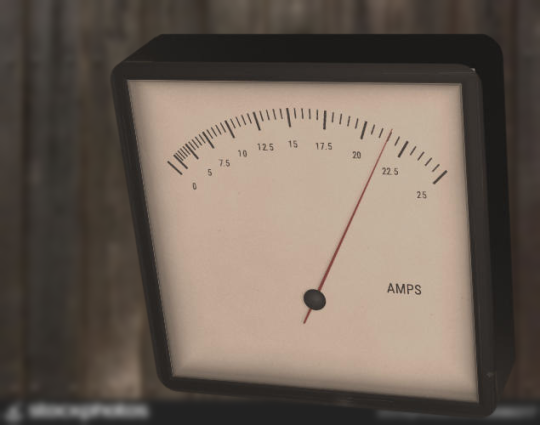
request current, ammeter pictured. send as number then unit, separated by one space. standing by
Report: 21.5 A
